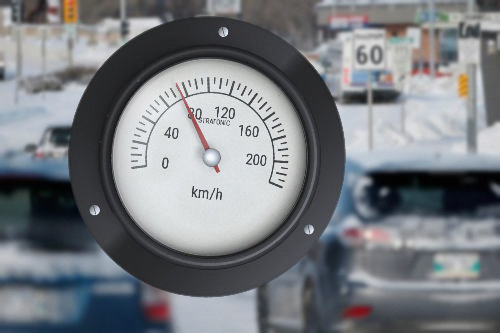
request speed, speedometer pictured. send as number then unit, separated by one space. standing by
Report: 75 km/h
